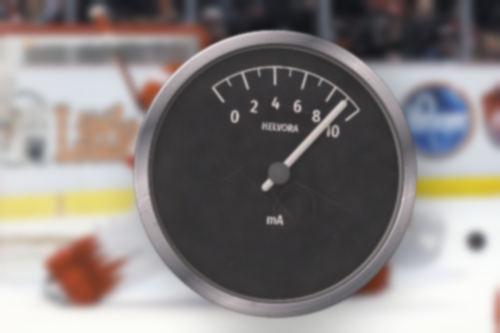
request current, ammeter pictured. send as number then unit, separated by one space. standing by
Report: 9 mA
